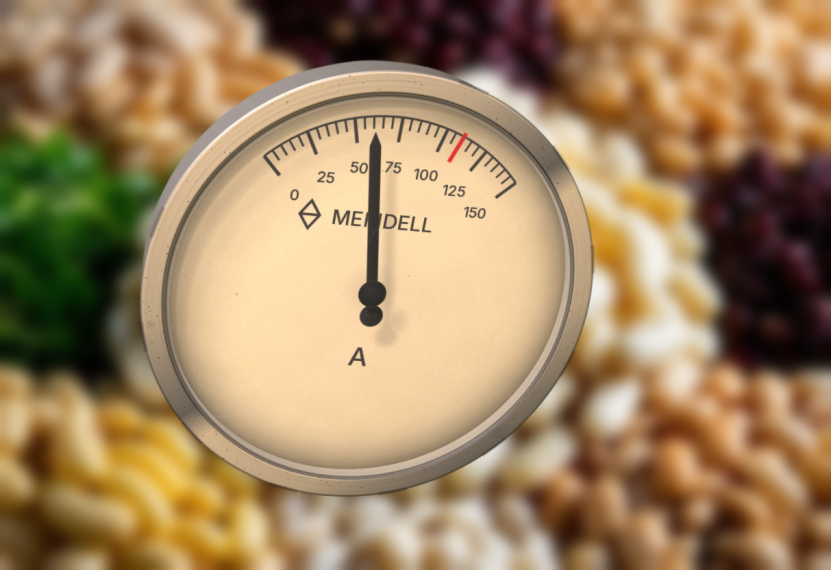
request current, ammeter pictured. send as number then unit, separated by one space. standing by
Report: 60 A
